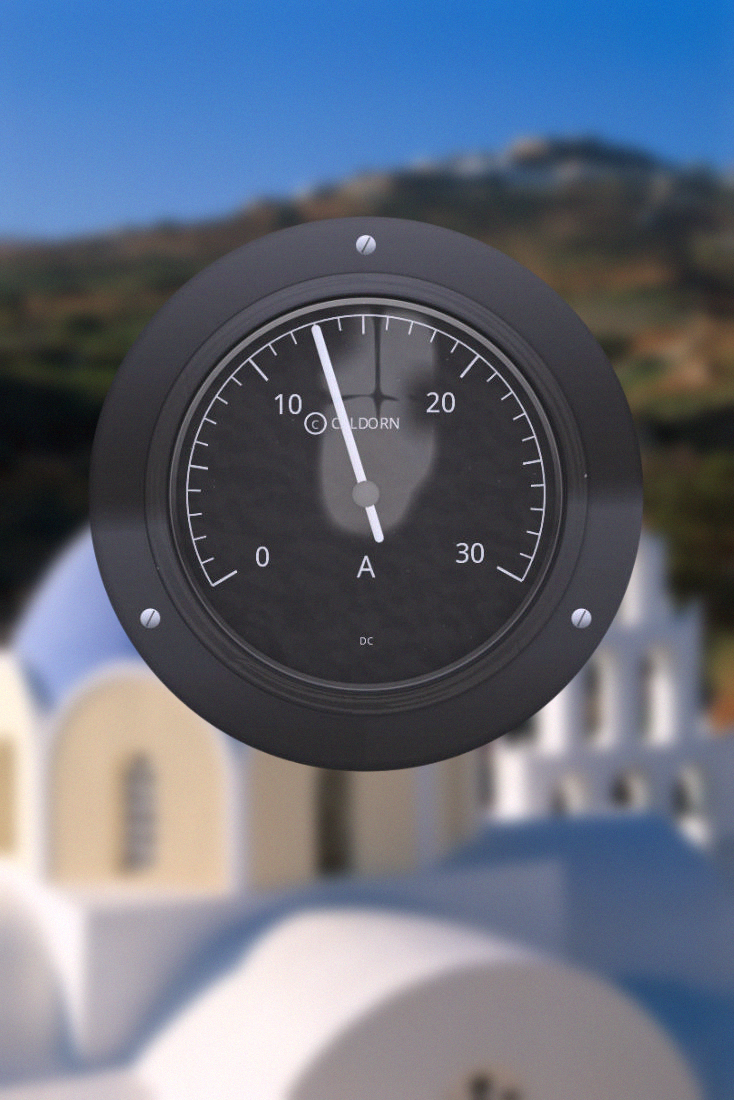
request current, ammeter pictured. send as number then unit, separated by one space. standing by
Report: 13 A
